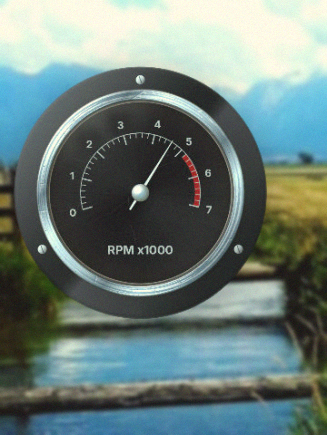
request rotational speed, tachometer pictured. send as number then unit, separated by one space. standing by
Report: 4600 rpm
